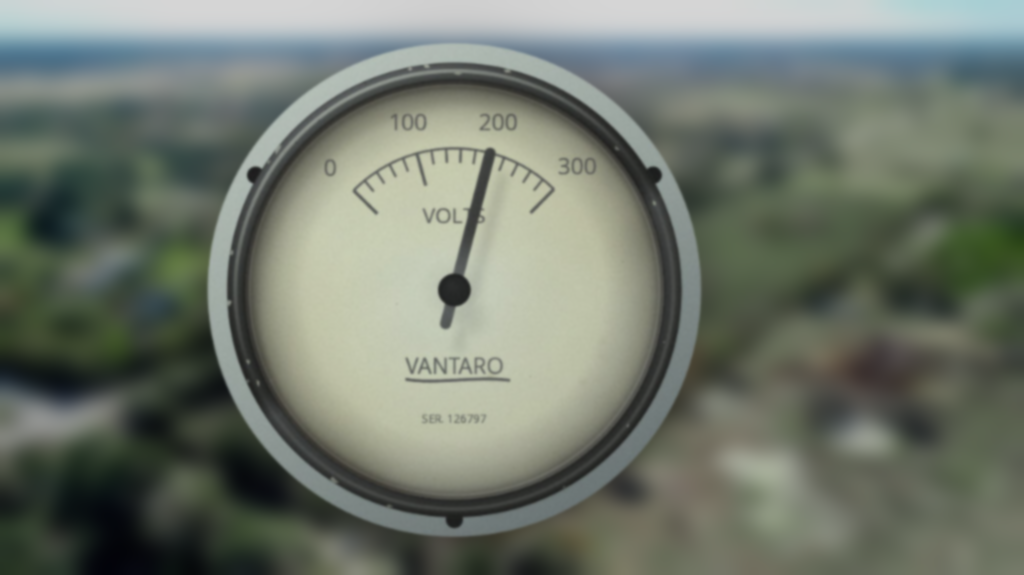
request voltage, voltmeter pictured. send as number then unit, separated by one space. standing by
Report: 200 V
